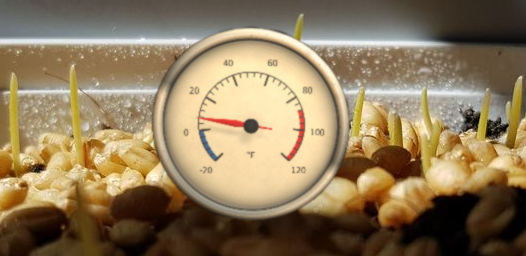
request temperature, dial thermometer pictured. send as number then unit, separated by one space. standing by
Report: 8 °F
